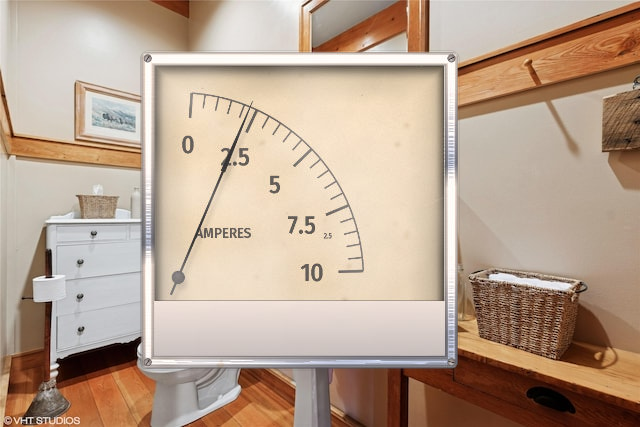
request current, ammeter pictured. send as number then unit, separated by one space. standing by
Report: 2.25 A
